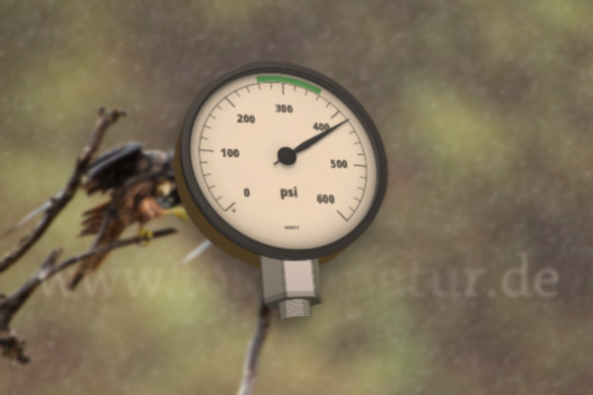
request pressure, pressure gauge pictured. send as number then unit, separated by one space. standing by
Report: 420 psi
